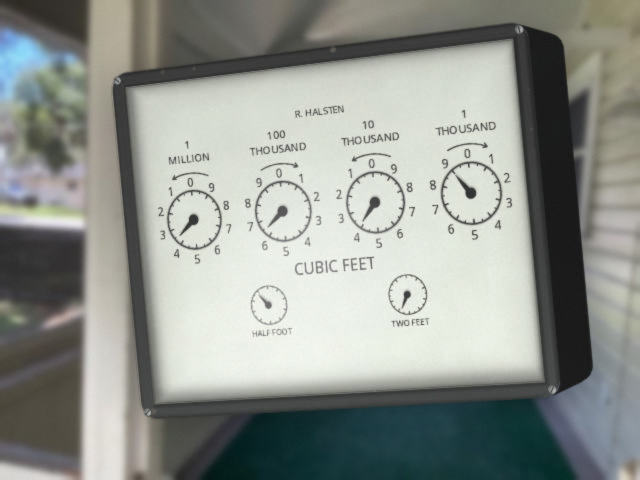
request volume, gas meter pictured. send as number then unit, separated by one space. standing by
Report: 363900 ft³
